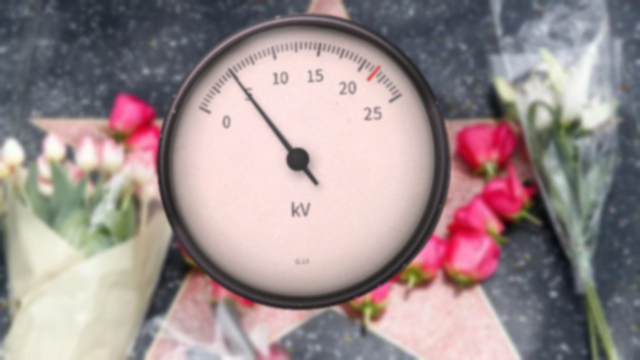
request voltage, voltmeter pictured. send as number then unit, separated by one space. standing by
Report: 5 kV
